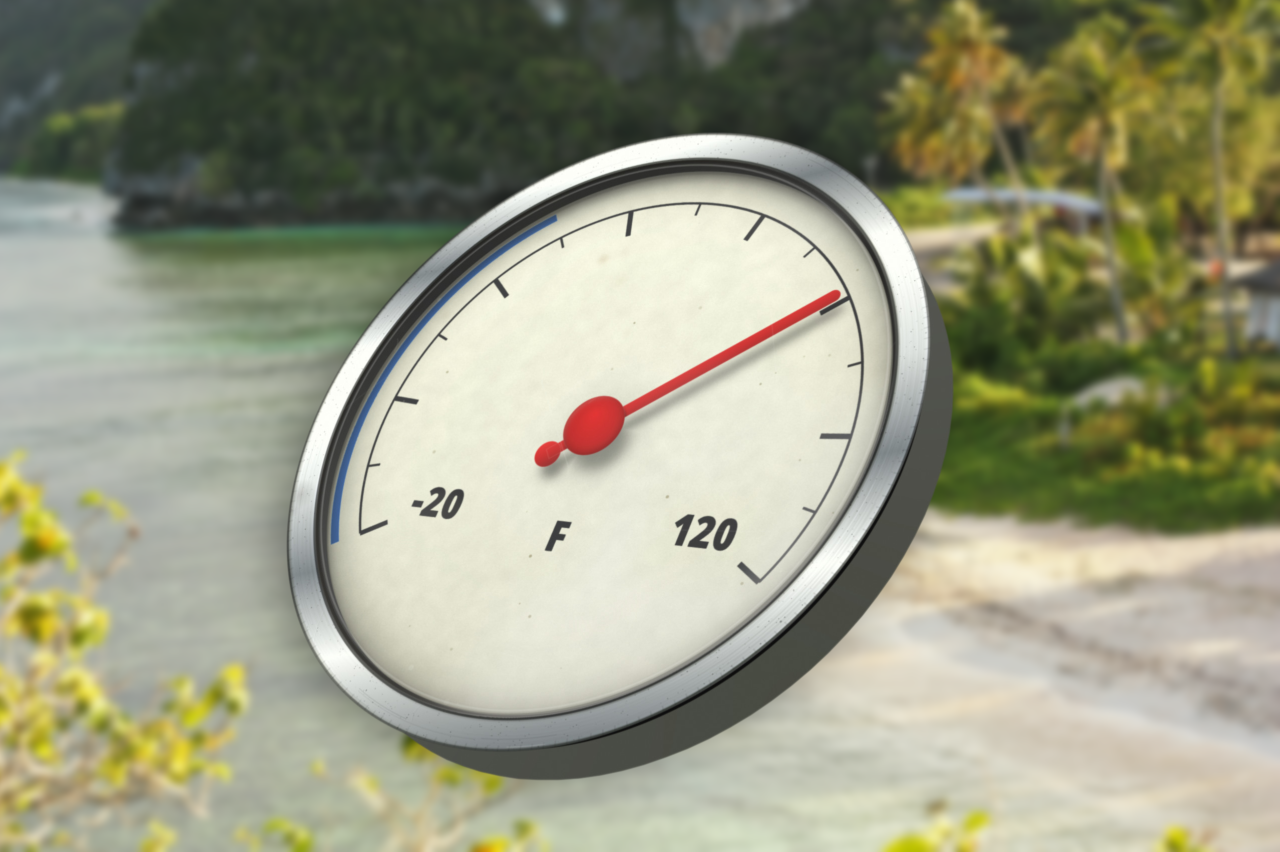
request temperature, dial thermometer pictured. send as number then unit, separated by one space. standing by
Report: 80 °F
